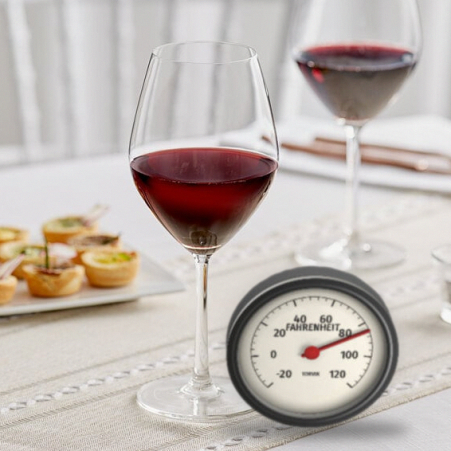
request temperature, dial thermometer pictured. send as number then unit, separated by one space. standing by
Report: 84 °F
